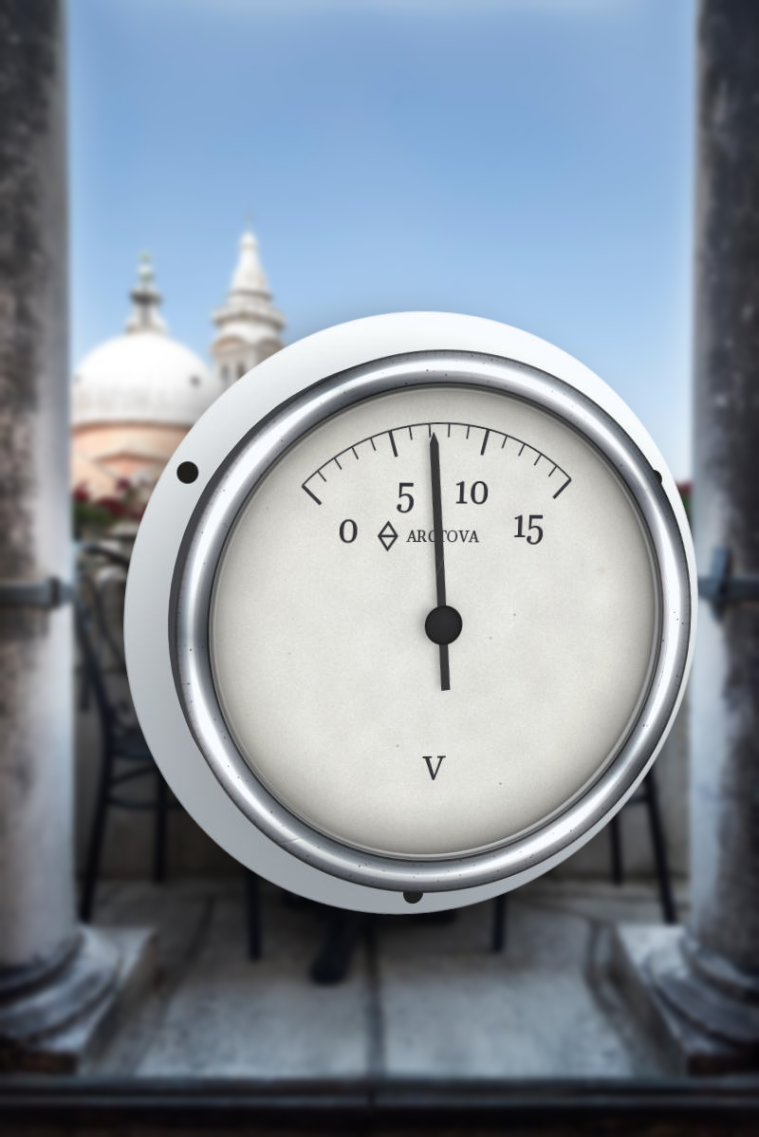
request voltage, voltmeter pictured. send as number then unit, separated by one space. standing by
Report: 7 V
